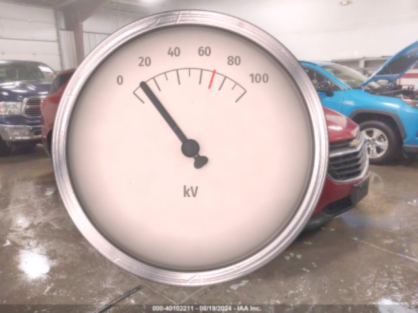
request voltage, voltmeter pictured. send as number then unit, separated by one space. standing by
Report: 10 kV
